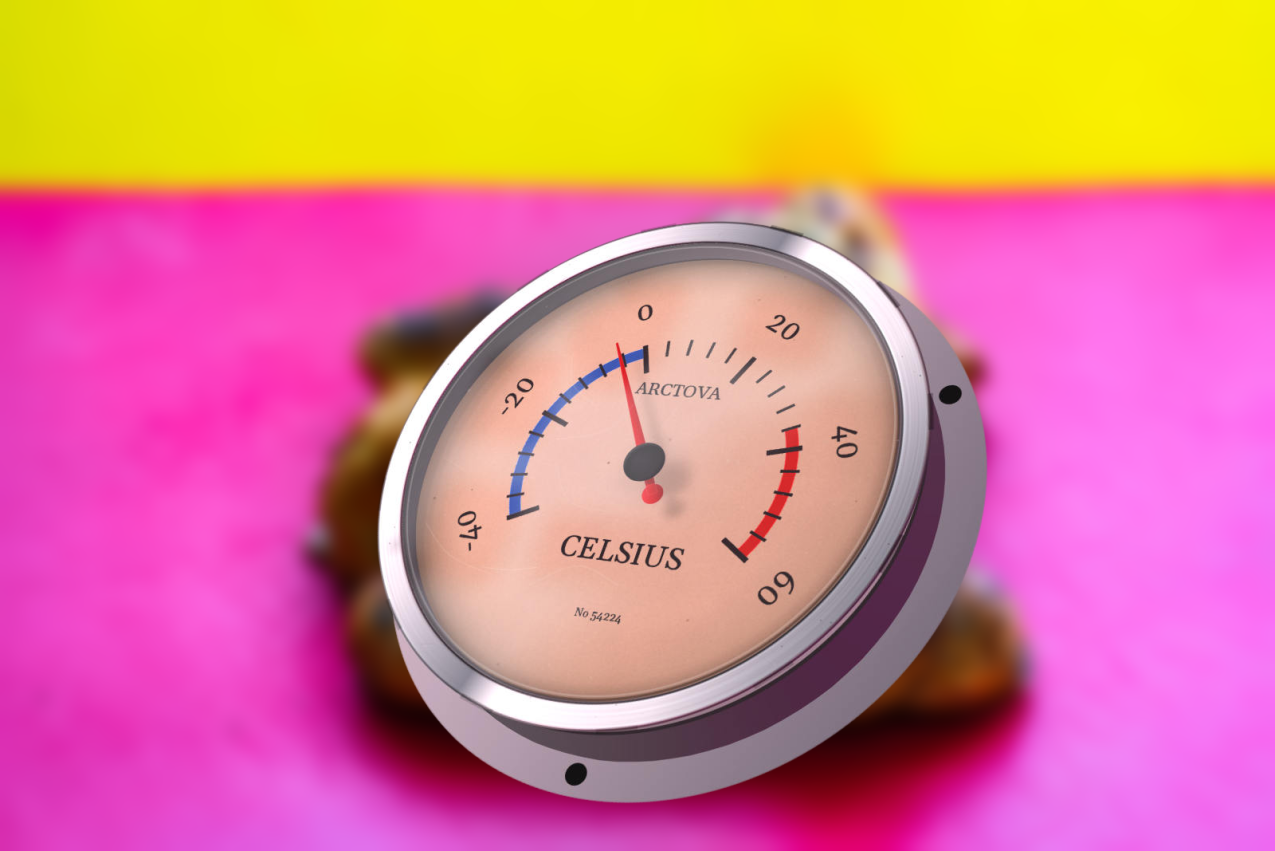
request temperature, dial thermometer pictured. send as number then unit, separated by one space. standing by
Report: -4 °C
